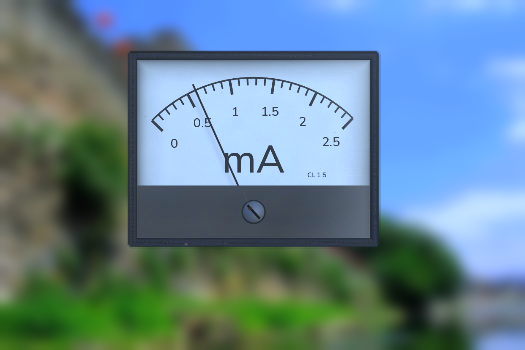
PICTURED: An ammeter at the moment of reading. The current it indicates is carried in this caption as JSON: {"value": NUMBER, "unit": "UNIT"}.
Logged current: {"value": 0.6, "unit": "mA"}
